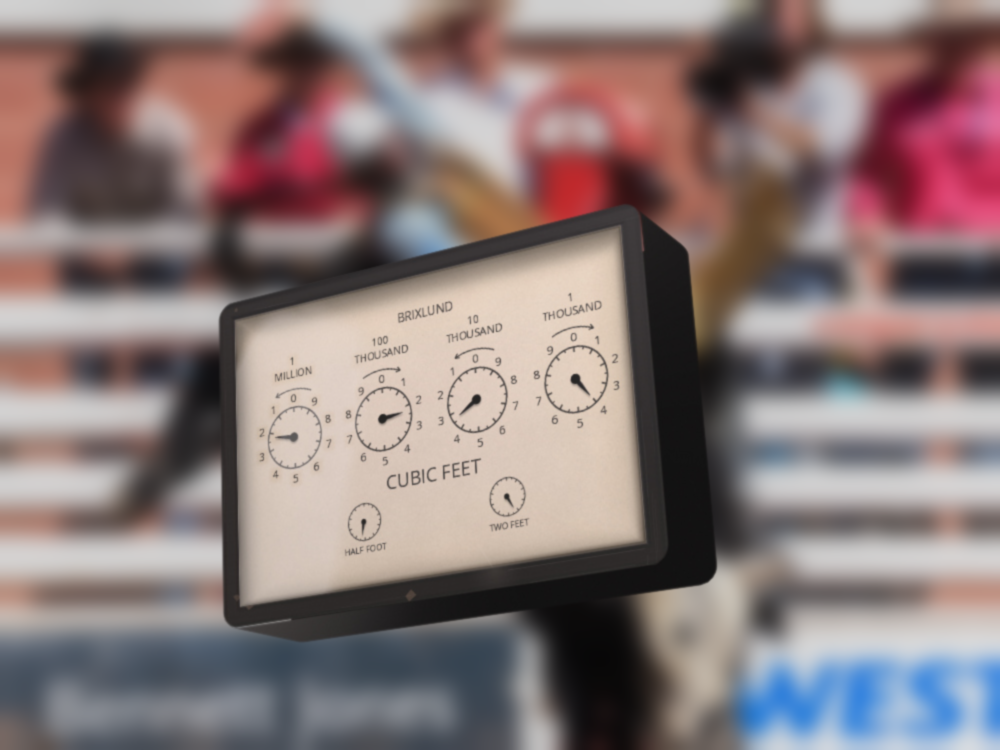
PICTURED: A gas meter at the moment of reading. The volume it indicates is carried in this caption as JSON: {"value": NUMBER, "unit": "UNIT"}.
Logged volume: {"value": 223400, "unit": "ft³"}
